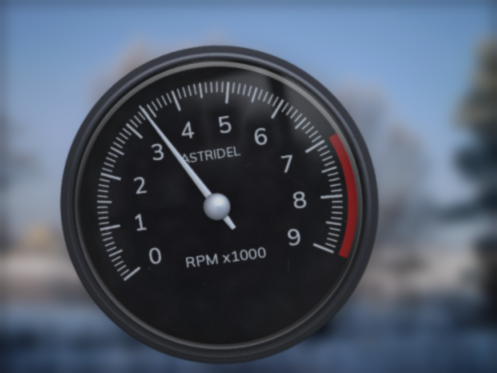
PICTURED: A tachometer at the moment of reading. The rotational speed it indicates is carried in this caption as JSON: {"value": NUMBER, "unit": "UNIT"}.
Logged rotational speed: {"value": 3400, "unit": "rpm"}
